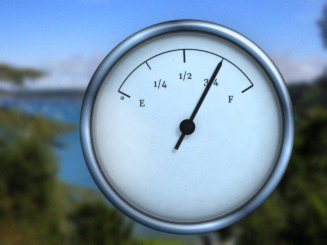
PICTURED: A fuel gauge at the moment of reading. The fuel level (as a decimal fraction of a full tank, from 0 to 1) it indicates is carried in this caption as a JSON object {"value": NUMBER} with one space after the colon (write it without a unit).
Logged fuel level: {"value": 0.75}
